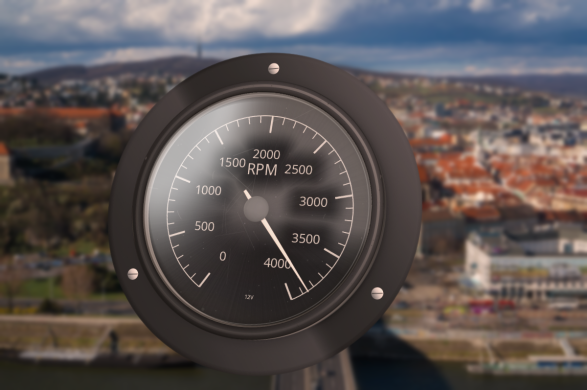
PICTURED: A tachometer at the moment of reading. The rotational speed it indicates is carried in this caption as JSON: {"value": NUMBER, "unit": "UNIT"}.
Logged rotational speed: {"value": 3850, "unit": "rpm"}
